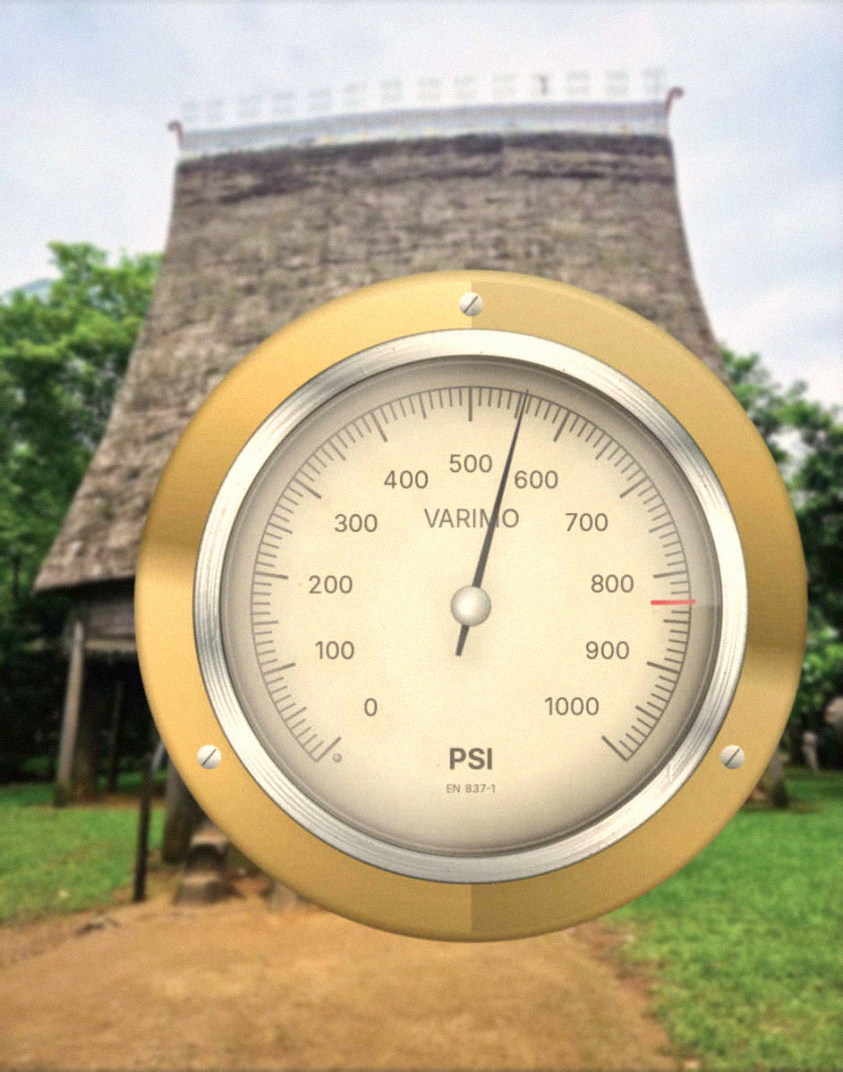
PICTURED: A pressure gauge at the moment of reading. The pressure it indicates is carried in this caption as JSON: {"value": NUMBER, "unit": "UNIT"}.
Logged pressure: {"value": 555, "unit": "psi"}
